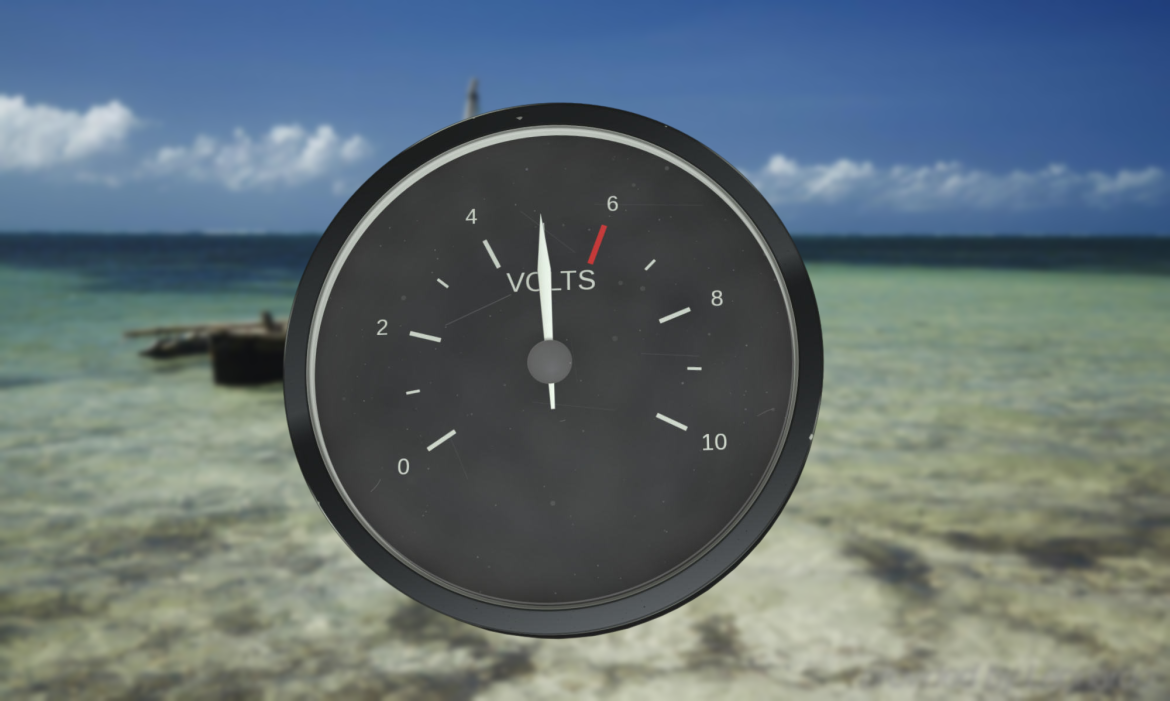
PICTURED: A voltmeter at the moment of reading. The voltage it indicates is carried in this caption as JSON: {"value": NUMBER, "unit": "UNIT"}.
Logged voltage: {"value": 5, "unit": "V"}
